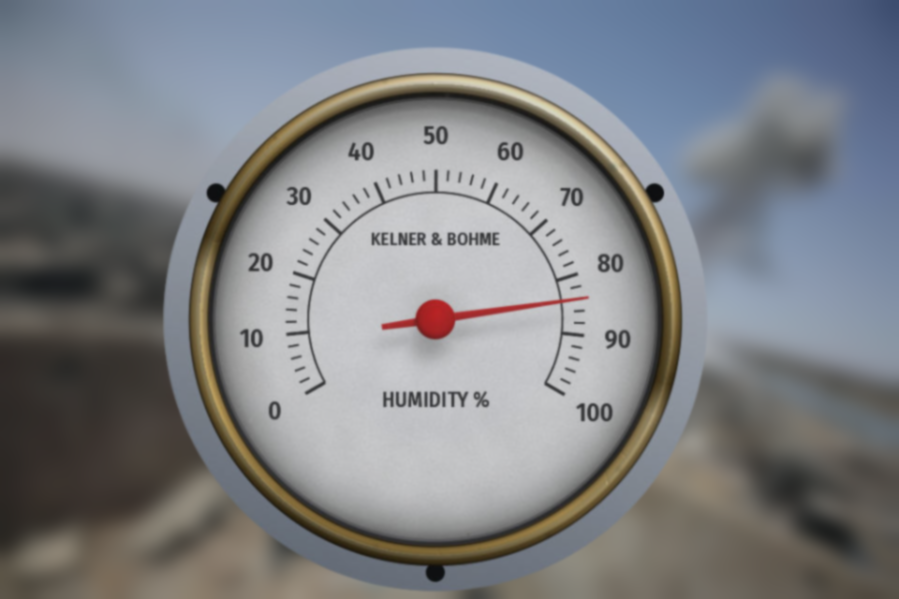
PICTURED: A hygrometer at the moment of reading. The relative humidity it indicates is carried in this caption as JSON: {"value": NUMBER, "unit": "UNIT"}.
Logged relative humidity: {"value": 84, "unit": "%"}
